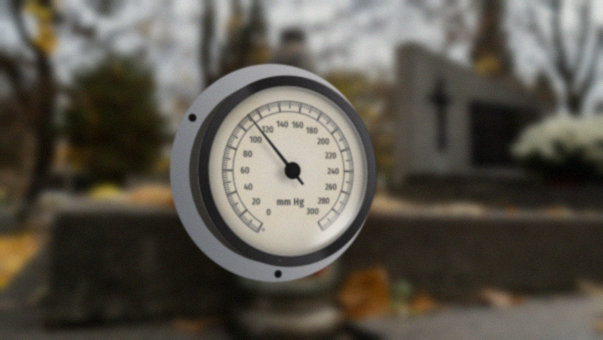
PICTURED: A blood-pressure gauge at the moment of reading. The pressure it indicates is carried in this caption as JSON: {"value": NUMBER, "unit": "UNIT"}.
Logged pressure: {"value": 110, "unit": "mmHg"}
